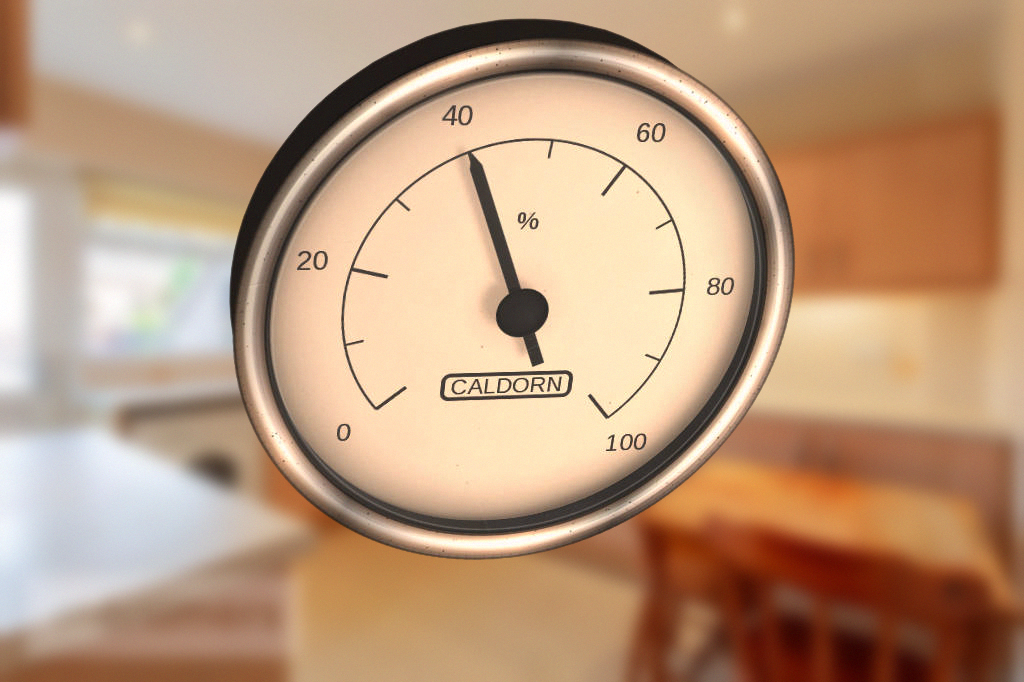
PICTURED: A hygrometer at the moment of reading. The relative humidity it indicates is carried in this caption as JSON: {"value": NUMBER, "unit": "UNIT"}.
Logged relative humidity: {"value": 40, "unit": "%"}
